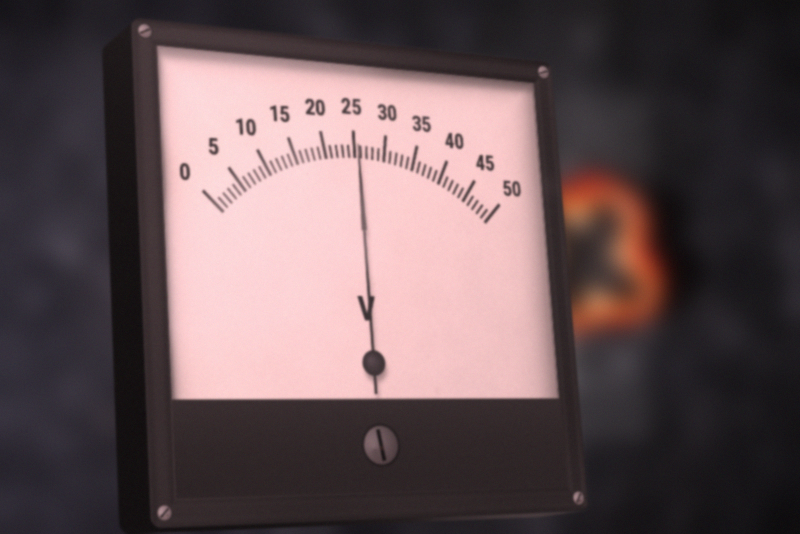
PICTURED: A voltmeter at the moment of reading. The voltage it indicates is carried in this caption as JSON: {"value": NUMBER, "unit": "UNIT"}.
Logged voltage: {"value": 25, "unit": "V"}
